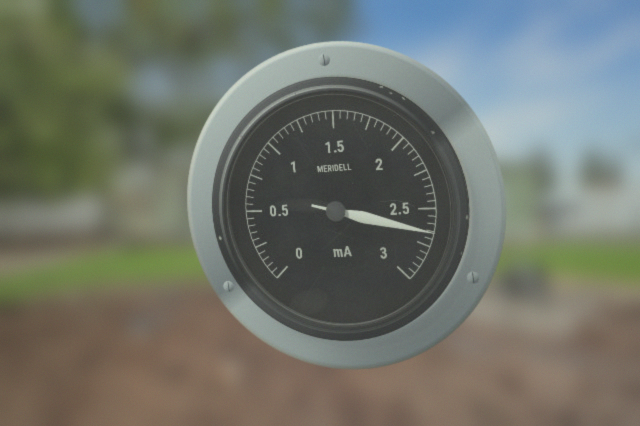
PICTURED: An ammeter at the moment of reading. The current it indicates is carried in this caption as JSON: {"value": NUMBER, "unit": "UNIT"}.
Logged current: {"value": 2.65, "unit": "mA"}
